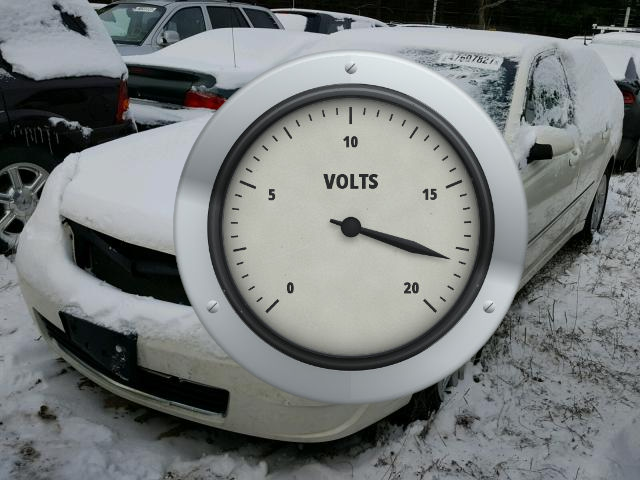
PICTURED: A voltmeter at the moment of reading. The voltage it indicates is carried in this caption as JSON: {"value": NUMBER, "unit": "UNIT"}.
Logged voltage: {"value": 18, "unit": "V"}
